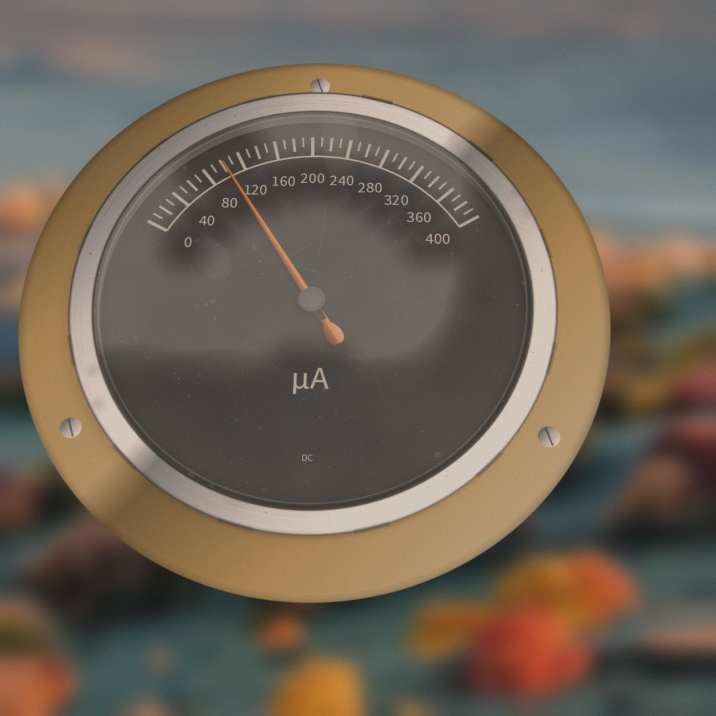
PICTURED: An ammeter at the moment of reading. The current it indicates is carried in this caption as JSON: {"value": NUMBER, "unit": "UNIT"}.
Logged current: {"value": 100, "unit": "µA"}
